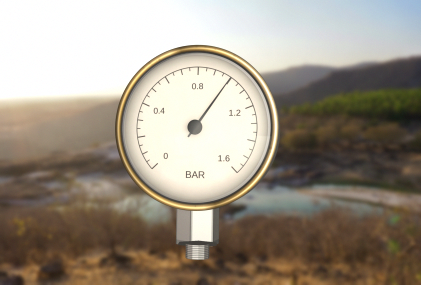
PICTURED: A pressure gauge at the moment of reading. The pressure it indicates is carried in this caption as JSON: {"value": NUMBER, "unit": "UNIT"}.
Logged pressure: {"value": 1, "unit": "bar"}
